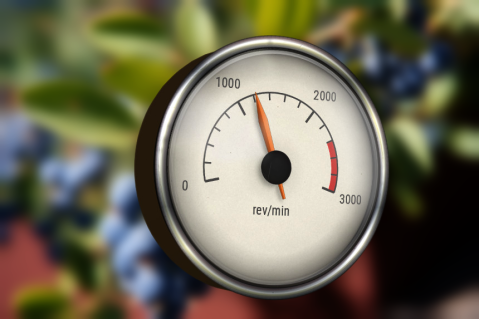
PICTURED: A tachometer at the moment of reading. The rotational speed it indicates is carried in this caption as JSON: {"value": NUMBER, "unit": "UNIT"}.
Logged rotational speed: {"value": 1200, "unit": "rpm"}
